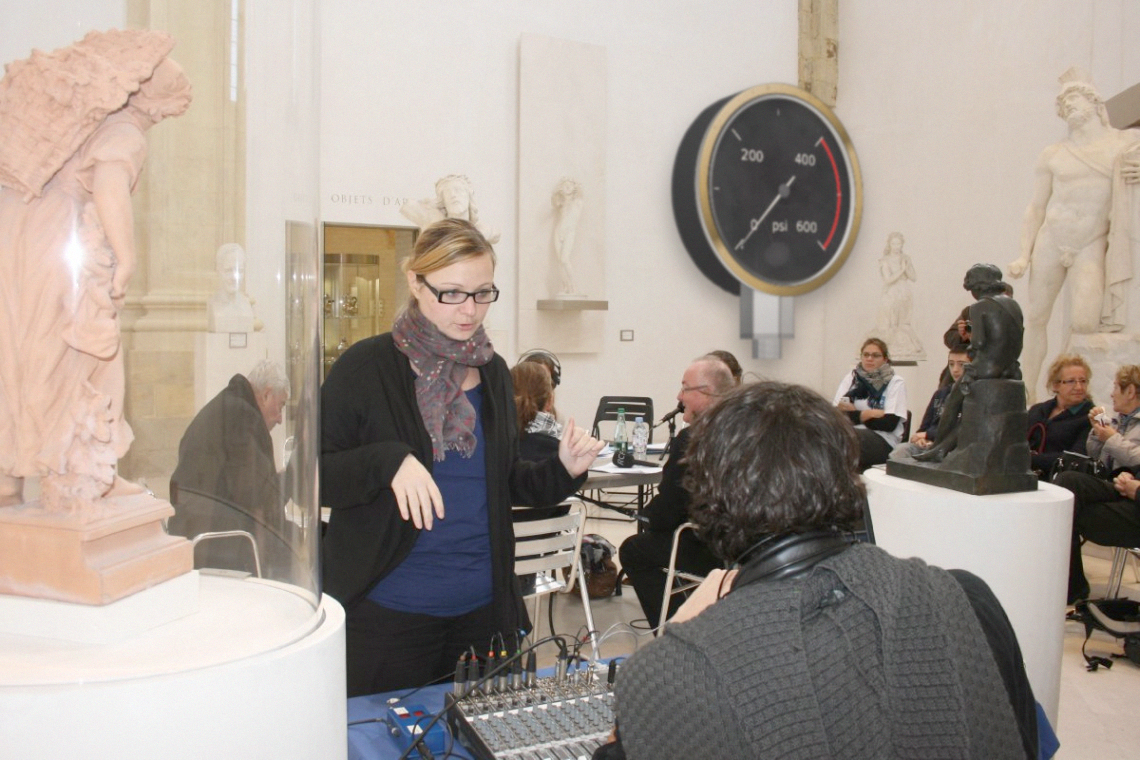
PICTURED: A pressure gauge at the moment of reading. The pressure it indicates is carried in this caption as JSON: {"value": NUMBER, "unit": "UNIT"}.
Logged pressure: {"value": 0, "unit": "psi"}
